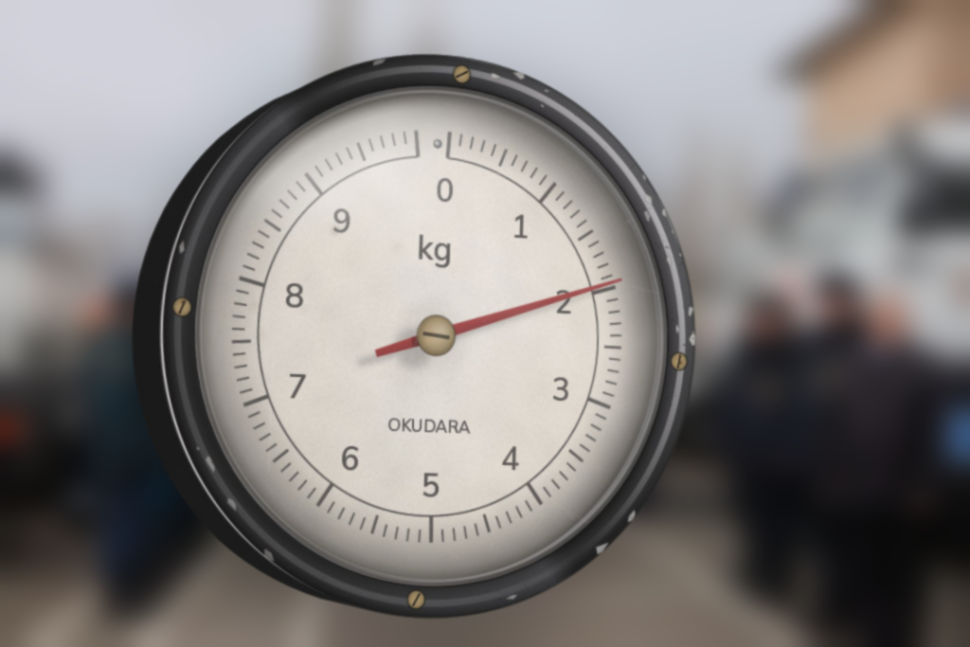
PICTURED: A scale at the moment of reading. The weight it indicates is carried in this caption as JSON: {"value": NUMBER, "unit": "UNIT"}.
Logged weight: {"value": 1.95, "unit": "kg"}
